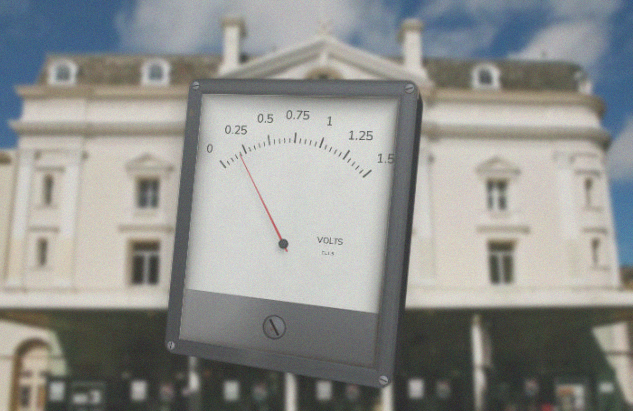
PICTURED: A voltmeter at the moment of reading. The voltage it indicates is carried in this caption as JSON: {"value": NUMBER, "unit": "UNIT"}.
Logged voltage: {"value": 0.2, "unit": "V"}
